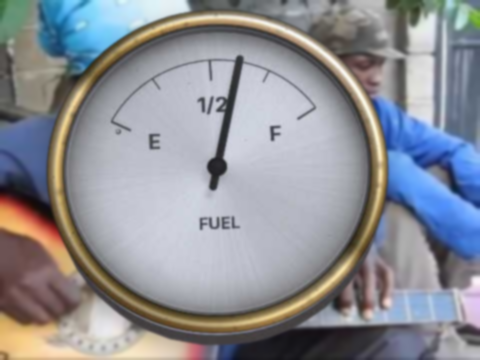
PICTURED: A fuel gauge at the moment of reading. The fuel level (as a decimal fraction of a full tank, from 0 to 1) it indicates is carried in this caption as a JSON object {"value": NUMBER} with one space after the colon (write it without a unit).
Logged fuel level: {"value": 0.625}
